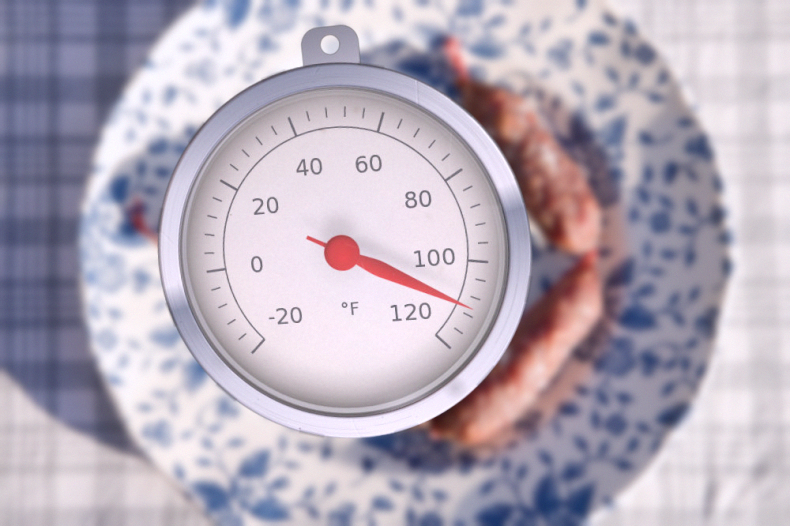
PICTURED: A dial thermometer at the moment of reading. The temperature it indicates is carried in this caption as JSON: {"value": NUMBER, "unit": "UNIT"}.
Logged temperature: {"value": 110, "unit": "°F"}
